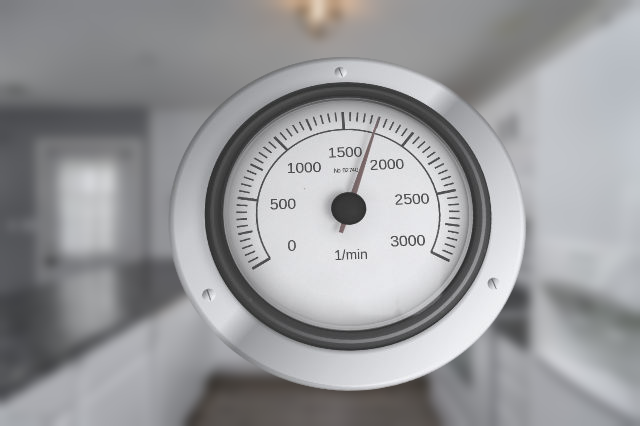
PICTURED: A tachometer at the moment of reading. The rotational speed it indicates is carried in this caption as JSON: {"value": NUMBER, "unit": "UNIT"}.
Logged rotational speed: {"value": 1750, "unit": "rpm"}
